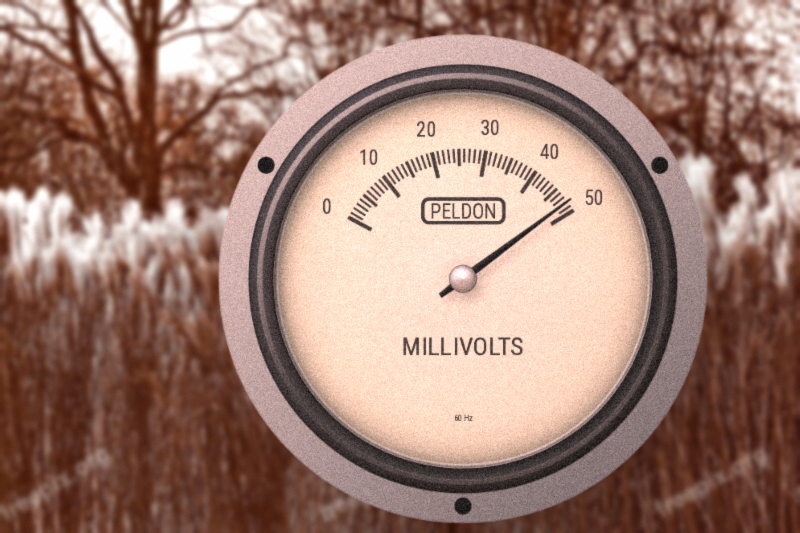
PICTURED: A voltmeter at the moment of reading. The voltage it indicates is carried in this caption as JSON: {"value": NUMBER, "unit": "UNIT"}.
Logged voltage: {"value": 48, "unit": "mV"}
